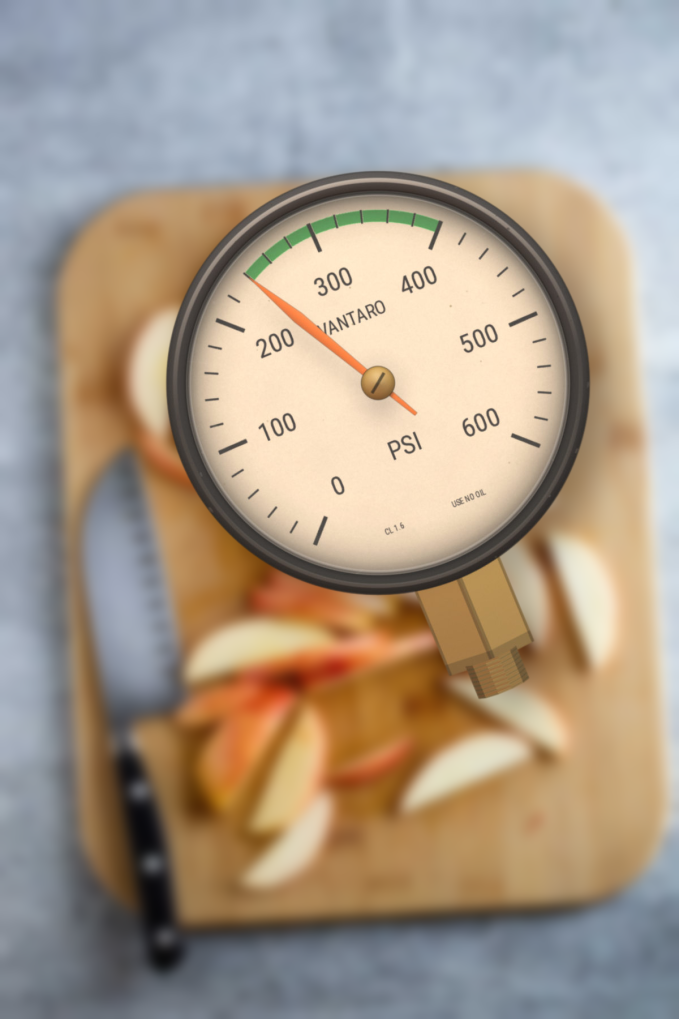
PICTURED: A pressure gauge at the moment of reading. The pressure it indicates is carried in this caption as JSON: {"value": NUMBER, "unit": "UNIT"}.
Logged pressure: {"value": 240, "unit": "psi"}
